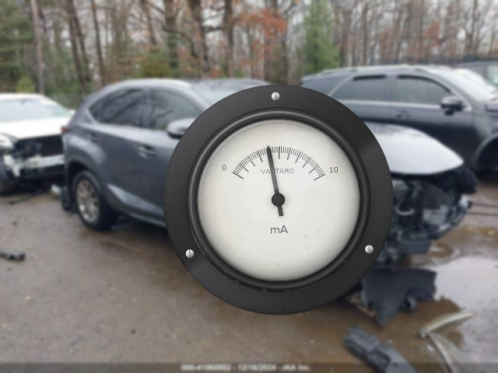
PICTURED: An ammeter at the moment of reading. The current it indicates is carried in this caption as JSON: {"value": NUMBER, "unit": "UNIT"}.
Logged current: {"value": 4, "unit": "mA"}
